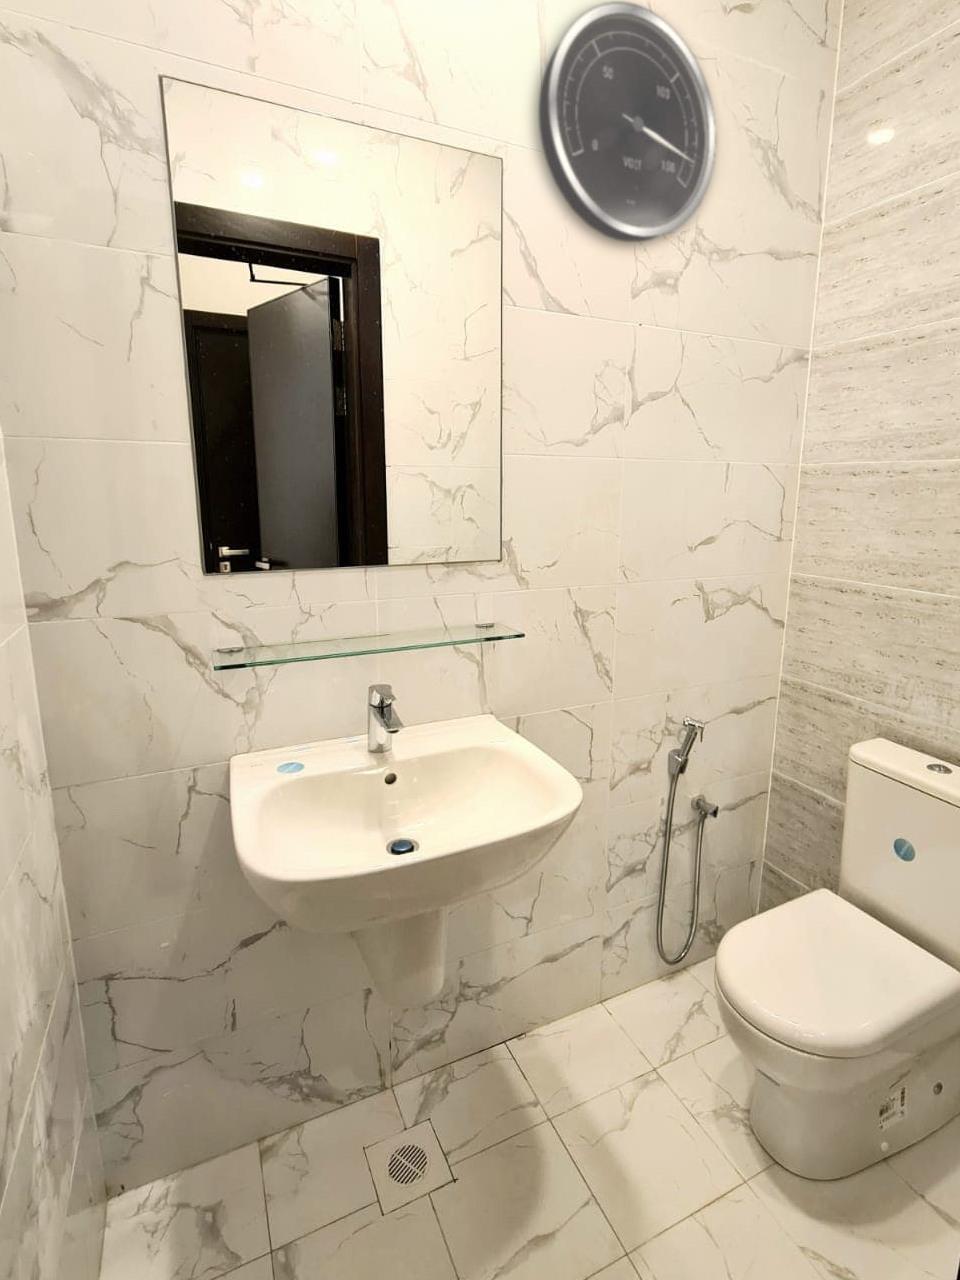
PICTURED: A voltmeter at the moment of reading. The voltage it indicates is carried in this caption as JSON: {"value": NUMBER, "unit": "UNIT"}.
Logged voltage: {"value": 140, "unit": "V"}
